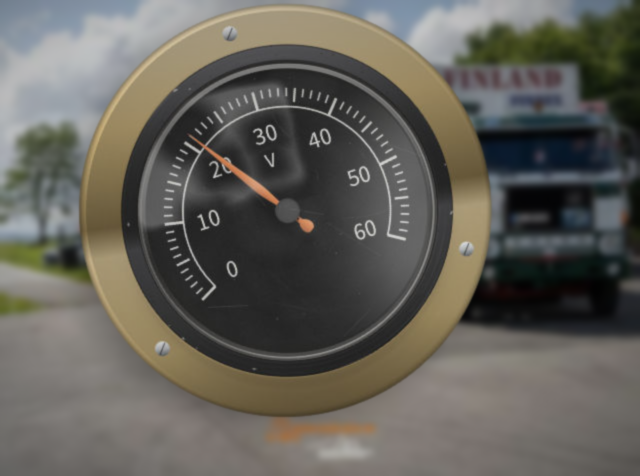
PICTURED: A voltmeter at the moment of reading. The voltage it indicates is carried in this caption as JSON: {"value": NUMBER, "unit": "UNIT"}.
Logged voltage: {"value": 21, "unit": "V"}
